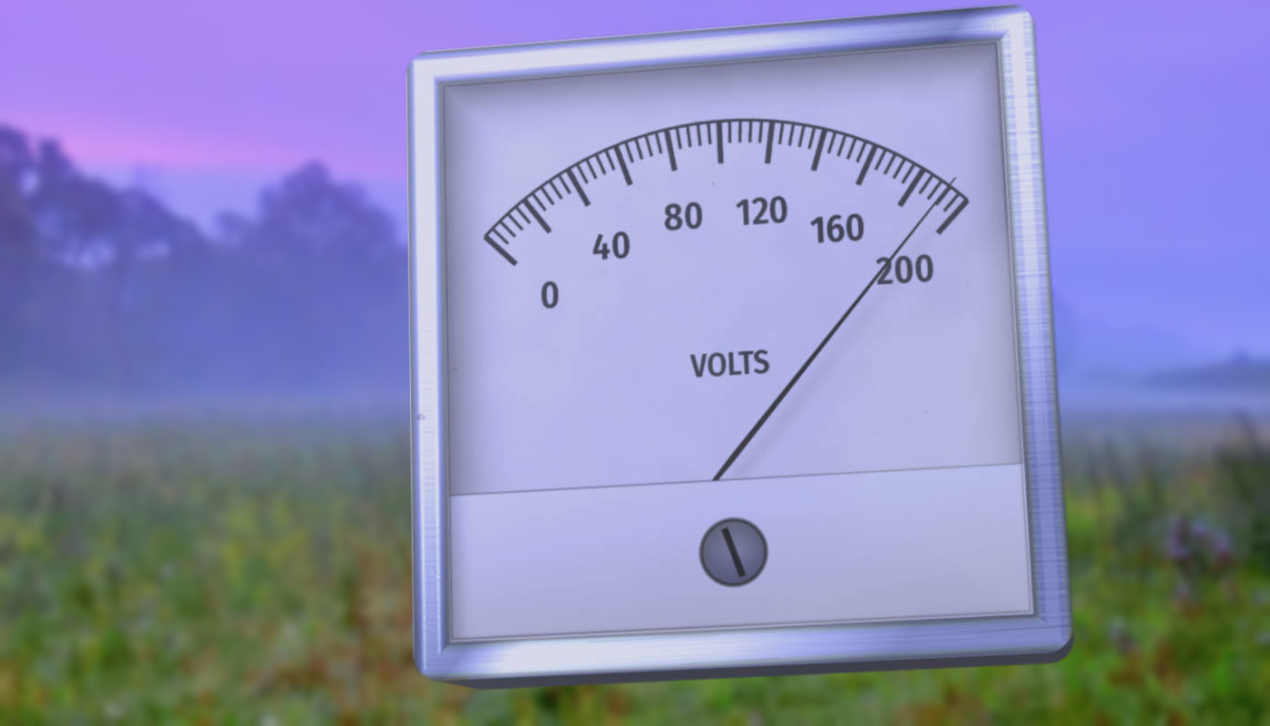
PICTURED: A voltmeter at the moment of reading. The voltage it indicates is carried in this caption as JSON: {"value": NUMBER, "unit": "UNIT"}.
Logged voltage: {"value": 192, "unit": "V"}
